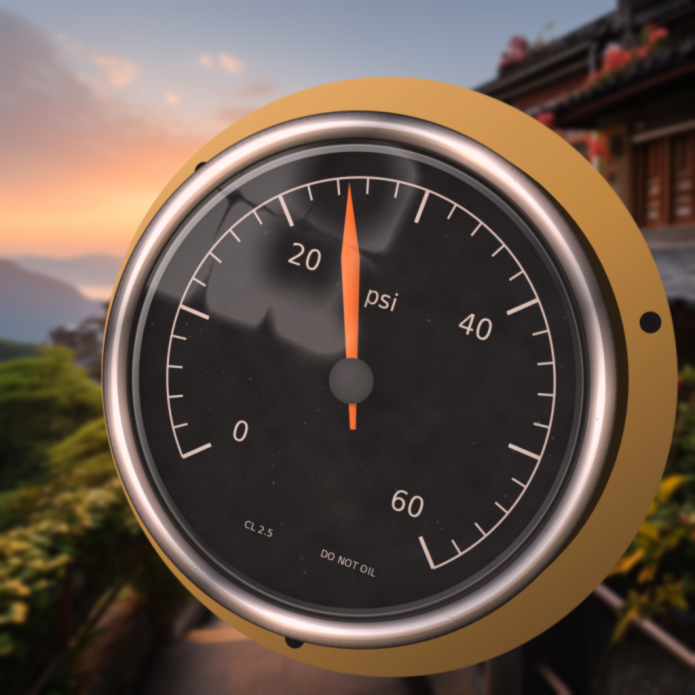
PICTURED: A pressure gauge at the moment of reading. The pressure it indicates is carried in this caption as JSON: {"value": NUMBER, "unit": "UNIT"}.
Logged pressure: {"value": 25, "unit": "psi"}
